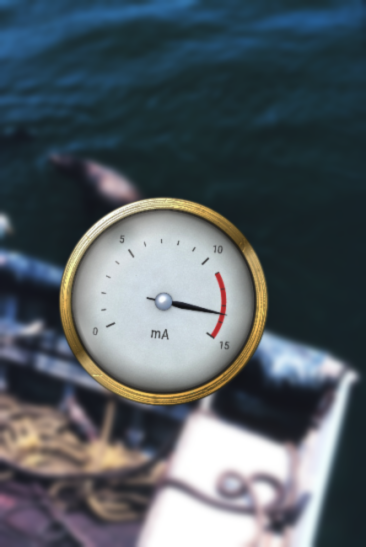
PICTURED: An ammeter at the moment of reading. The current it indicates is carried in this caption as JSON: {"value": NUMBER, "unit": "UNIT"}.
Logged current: {"value": 13.5, "unit": "mA"}
